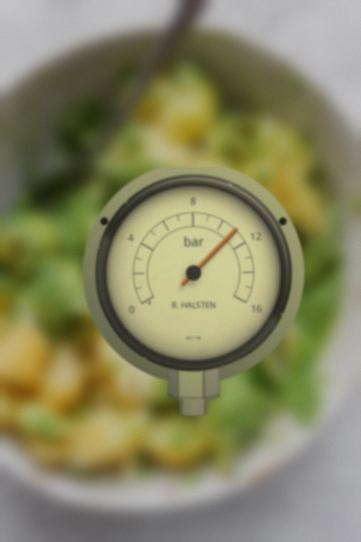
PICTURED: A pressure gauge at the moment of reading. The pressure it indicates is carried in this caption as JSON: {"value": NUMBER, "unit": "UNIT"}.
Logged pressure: {"value": 11, "unit": "bar"}
